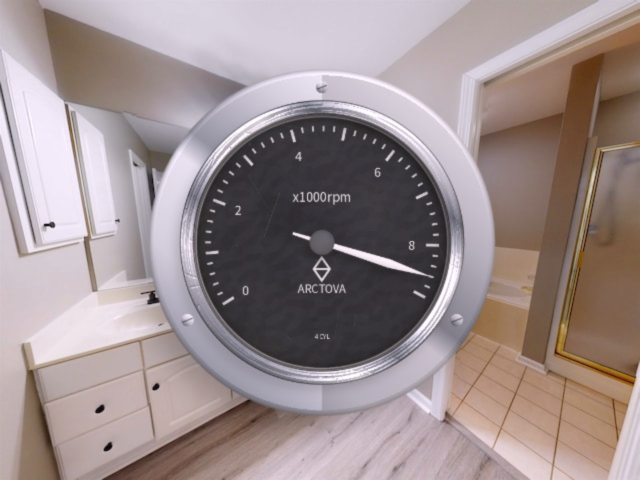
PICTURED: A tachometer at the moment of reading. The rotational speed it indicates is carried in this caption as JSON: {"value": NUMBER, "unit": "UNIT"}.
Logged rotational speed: {"value": 8600, "unit": "rpm"}
